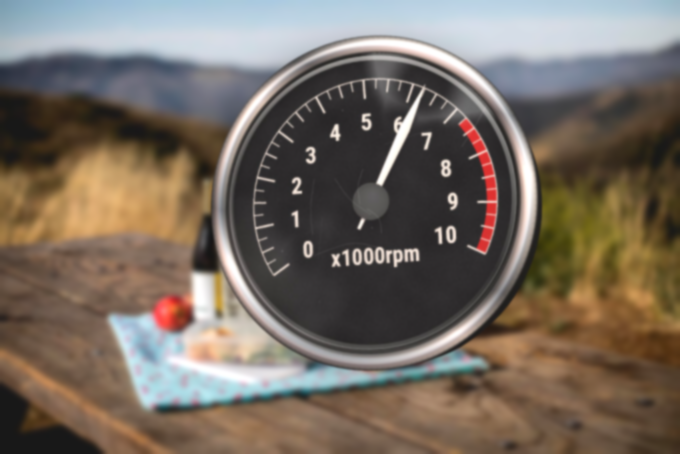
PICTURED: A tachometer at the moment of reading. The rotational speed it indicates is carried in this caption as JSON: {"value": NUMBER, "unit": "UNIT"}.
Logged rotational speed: {"value": 6250, "unit": "rpm"}
